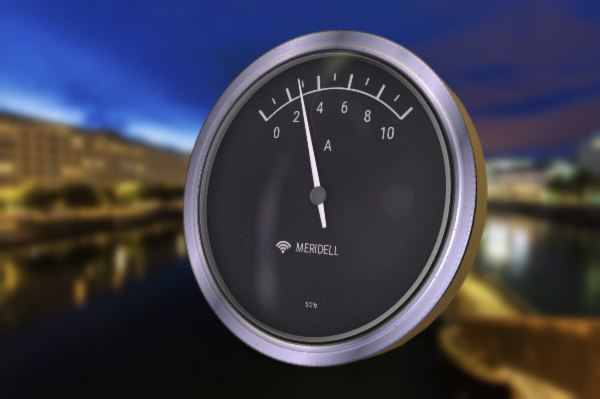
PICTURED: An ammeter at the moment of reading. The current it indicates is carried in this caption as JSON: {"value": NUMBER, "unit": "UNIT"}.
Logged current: {"value": 3, "unit": "A"}
